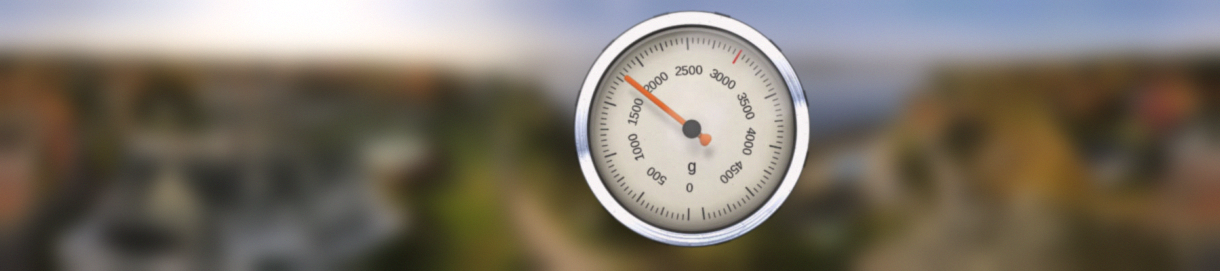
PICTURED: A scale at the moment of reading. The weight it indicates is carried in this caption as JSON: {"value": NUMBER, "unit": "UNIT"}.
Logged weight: {"value": 1800, "unit": "g"}
